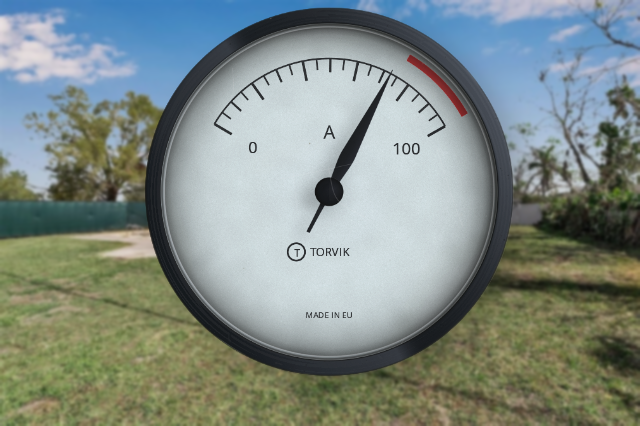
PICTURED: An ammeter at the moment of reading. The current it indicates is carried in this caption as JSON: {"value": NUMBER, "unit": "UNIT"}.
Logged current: {"value": 72.5, "unit": "A"}
